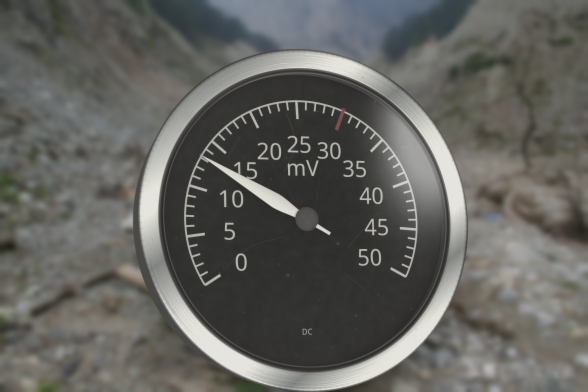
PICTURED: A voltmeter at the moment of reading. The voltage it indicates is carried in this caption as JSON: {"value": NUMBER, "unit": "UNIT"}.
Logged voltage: {"value": 13, "unit": "mV"}
